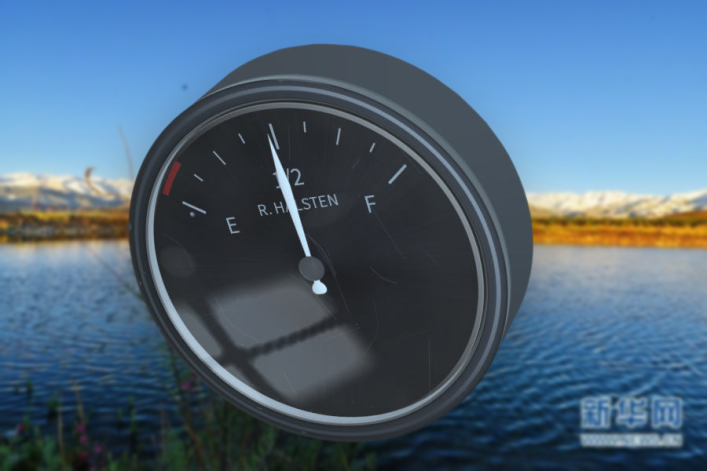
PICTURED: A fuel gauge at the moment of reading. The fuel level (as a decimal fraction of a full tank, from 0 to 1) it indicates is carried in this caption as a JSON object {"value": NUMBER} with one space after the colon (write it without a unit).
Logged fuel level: {"value": 0.5}
